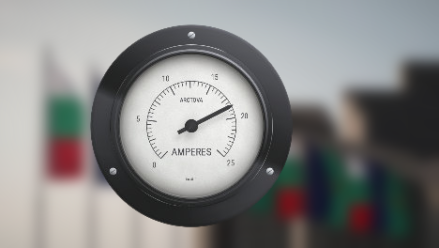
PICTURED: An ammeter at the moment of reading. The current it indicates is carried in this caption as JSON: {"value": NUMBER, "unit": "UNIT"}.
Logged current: {"value": 18.5, "unit": "A"}
